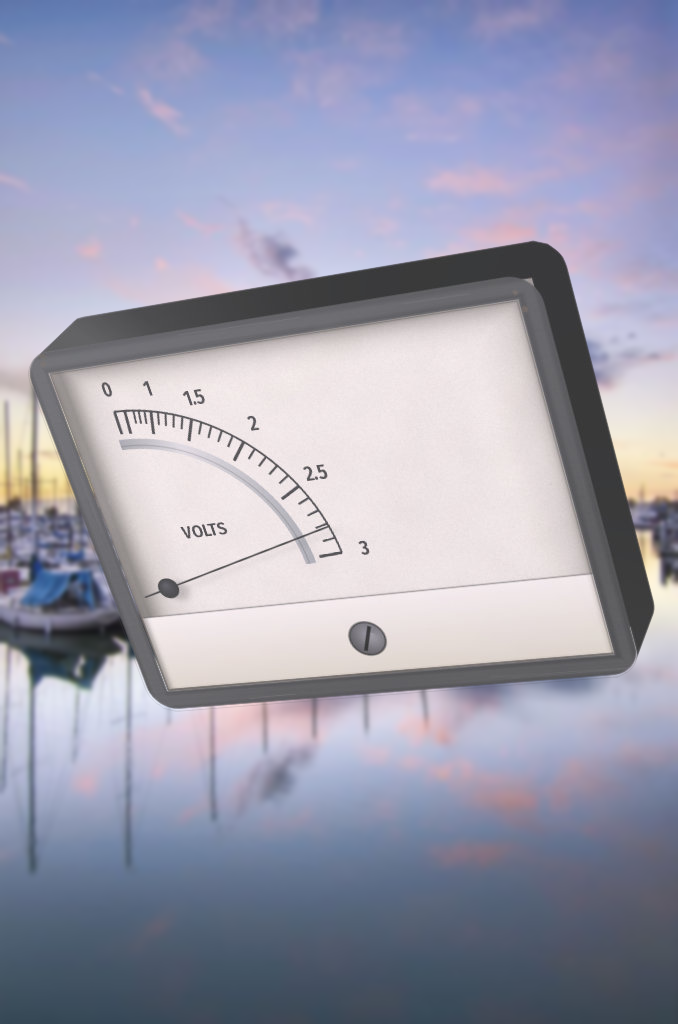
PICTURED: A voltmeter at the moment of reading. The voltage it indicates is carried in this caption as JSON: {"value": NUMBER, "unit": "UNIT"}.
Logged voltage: {"value": 2.8, "unit": "V"}
